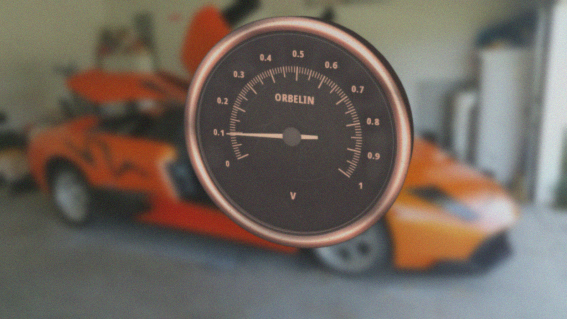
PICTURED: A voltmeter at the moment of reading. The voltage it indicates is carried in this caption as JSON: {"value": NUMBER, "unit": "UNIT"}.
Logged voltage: {"value": 0.1, "unit": "V"}
